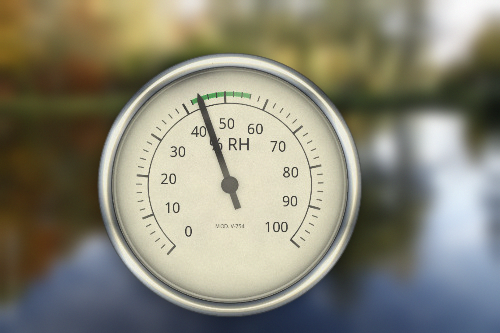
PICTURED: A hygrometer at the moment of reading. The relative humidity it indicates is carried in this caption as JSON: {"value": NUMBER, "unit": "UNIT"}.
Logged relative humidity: {"value": 44, "unit": "%"}
